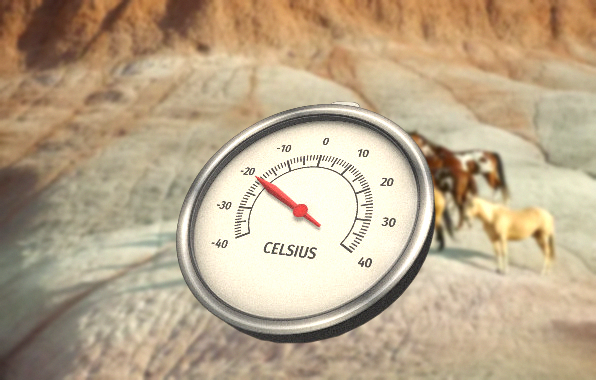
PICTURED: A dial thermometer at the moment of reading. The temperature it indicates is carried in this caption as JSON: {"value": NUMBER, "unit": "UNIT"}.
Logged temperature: {"value": -20, "unit": "°C"}
